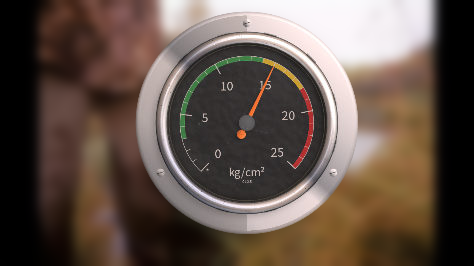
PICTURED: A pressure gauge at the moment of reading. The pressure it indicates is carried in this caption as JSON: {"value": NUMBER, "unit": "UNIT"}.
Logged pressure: {"value": 15, "unit": "kg/cm²"}
